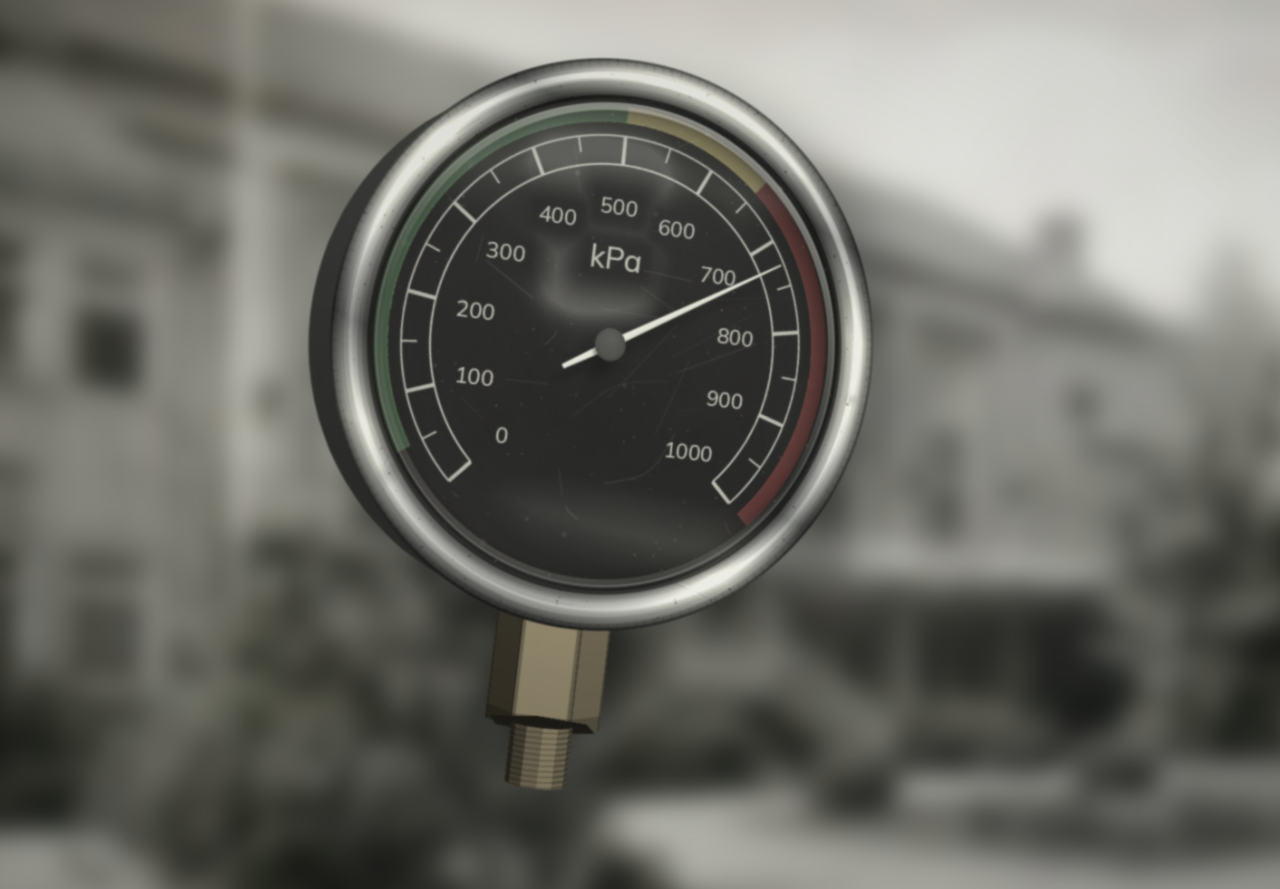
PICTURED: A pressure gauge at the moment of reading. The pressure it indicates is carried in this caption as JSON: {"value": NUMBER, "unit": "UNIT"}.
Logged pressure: {"value": 725, "unit": "kPa"}
